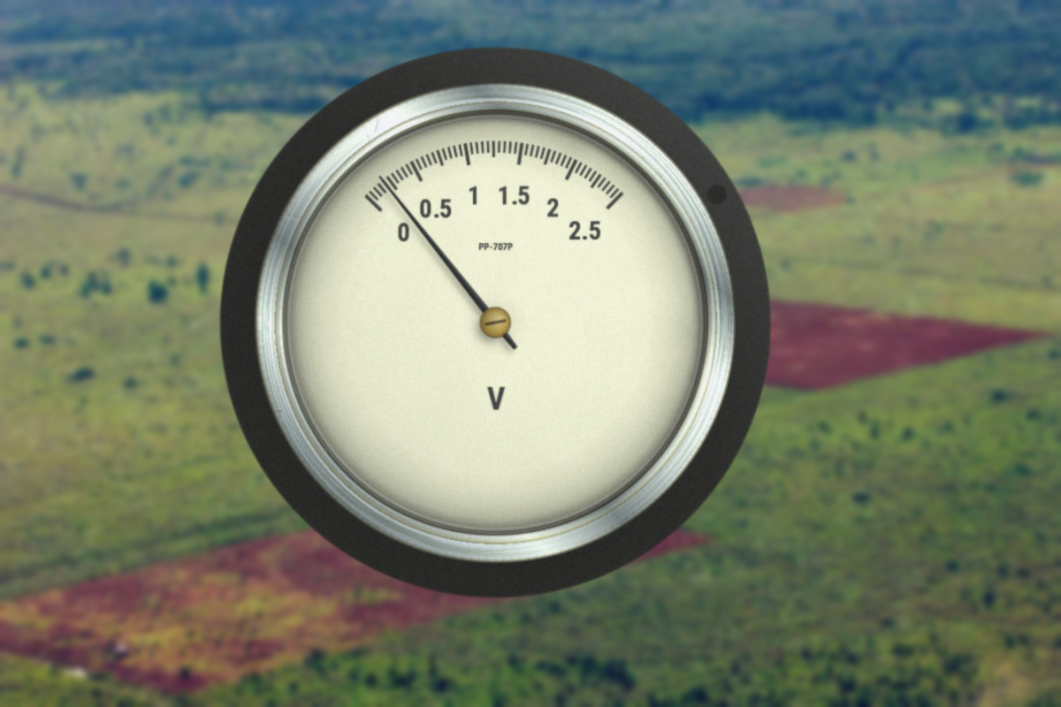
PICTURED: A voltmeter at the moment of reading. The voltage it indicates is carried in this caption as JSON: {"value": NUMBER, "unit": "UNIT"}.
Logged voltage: {"value": 0.2, "unit": "V"}
